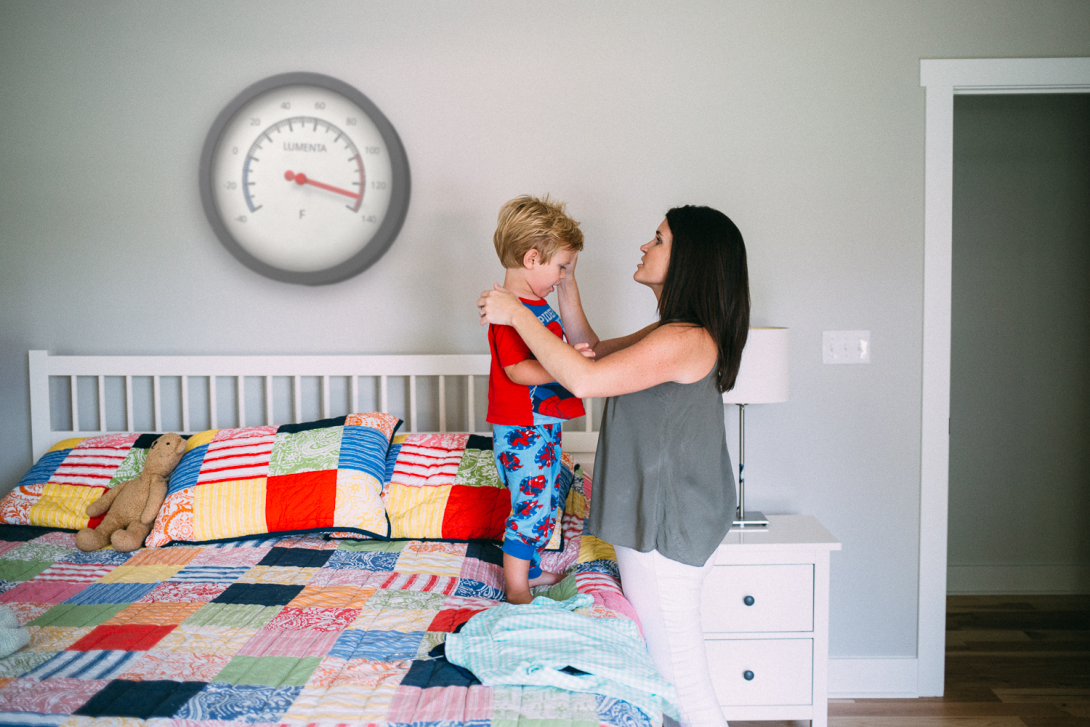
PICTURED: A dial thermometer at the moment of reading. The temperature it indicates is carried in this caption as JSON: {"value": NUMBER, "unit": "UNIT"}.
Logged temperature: {"value": 130, "unit": "°F"}
